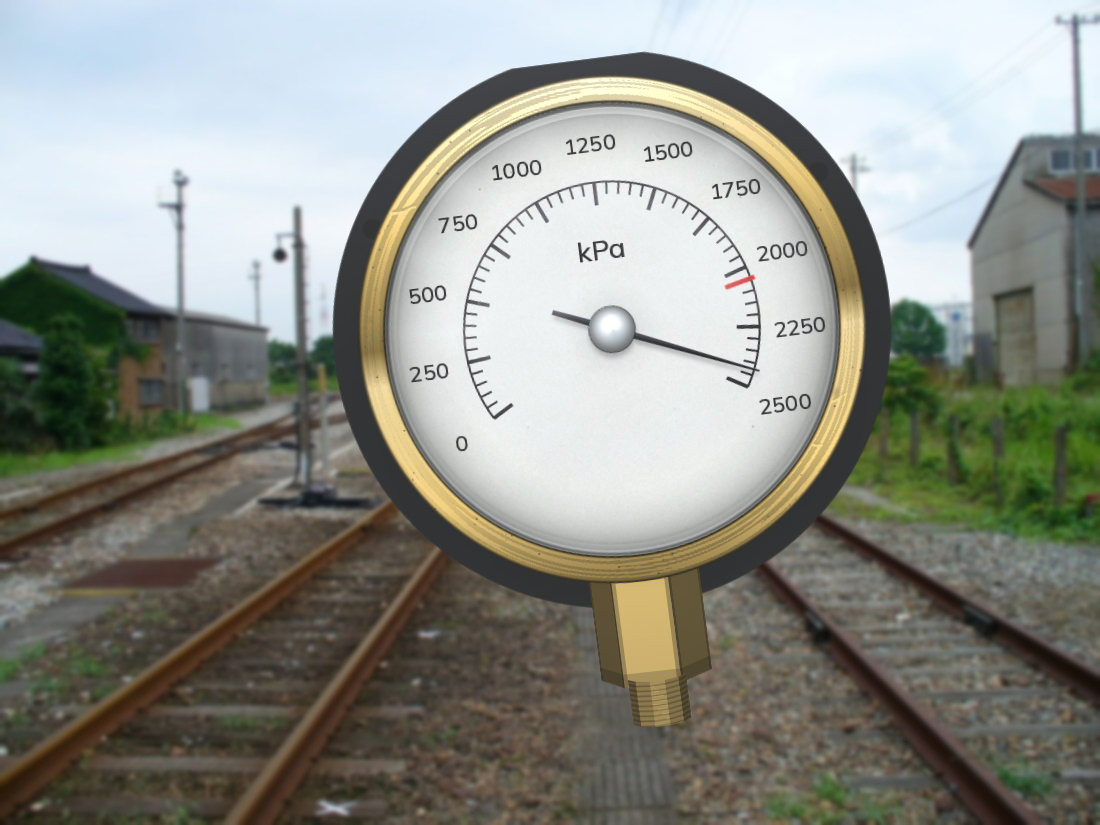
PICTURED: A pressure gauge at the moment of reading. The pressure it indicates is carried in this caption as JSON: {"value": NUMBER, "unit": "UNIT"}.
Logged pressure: {"value": 2425, "unit": "kPa"}
